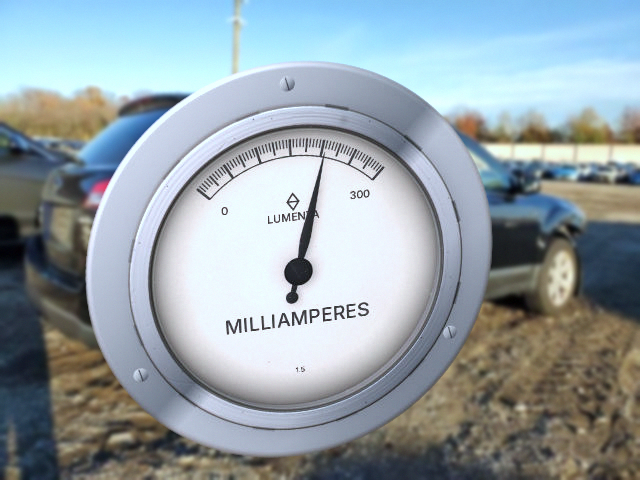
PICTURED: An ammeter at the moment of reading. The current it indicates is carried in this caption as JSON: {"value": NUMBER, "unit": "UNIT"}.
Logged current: {"value": 200, "unit": "mA"}
